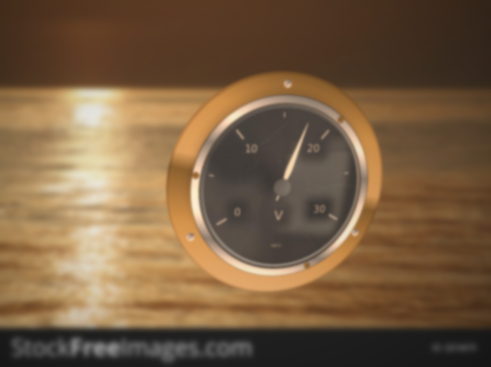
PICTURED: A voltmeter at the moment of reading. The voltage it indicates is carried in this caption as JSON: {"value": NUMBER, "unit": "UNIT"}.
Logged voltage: {"value": 17.5, "unit": "V"}
